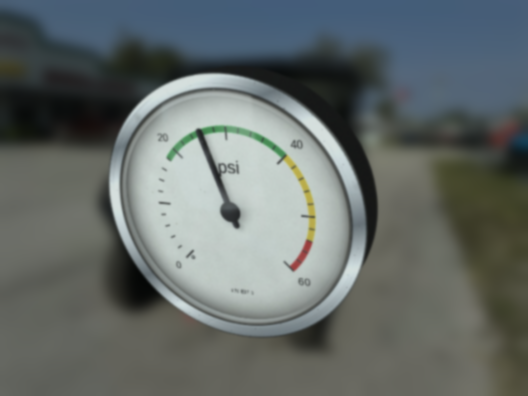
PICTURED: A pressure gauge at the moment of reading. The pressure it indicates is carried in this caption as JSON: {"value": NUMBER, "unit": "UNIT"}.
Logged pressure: {"value": 26, "unit": "psi"}
